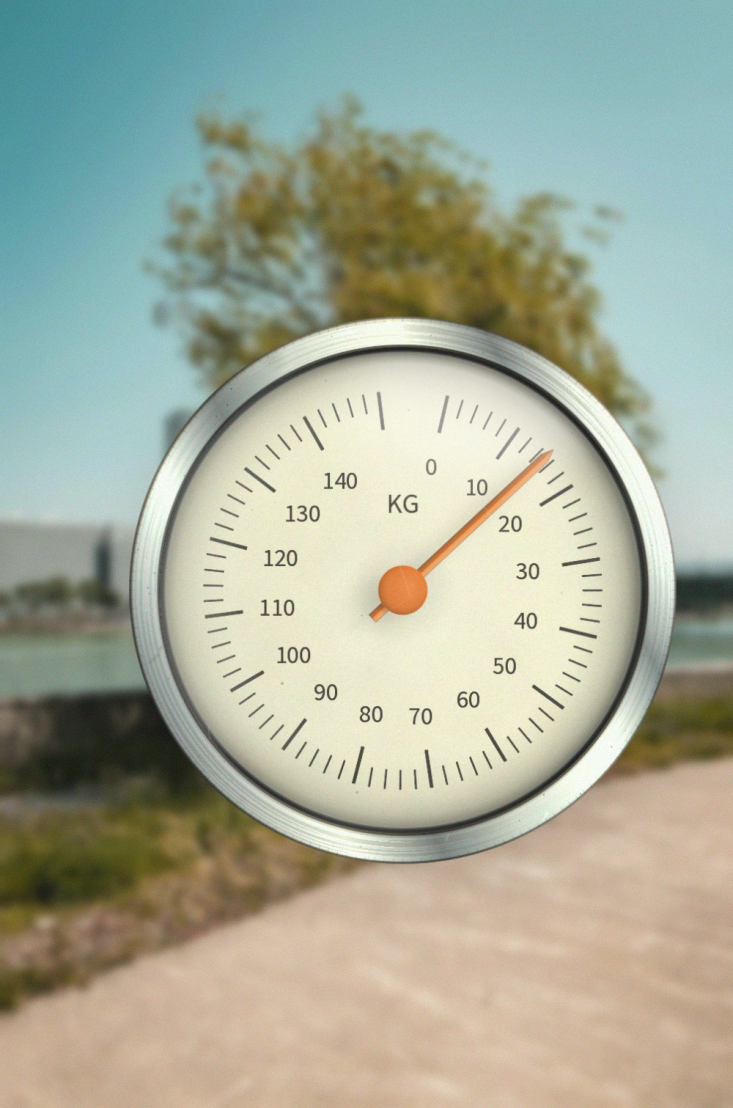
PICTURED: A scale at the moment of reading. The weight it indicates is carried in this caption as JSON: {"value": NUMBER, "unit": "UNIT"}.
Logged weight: {"value": 15, "unit": "kg"}
